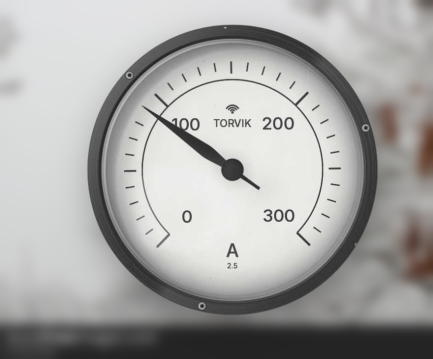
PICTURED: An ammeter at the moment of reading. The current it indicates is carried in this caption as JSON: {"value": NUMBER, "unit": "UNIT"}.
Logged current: {"value": 90, "unit": "A"}
